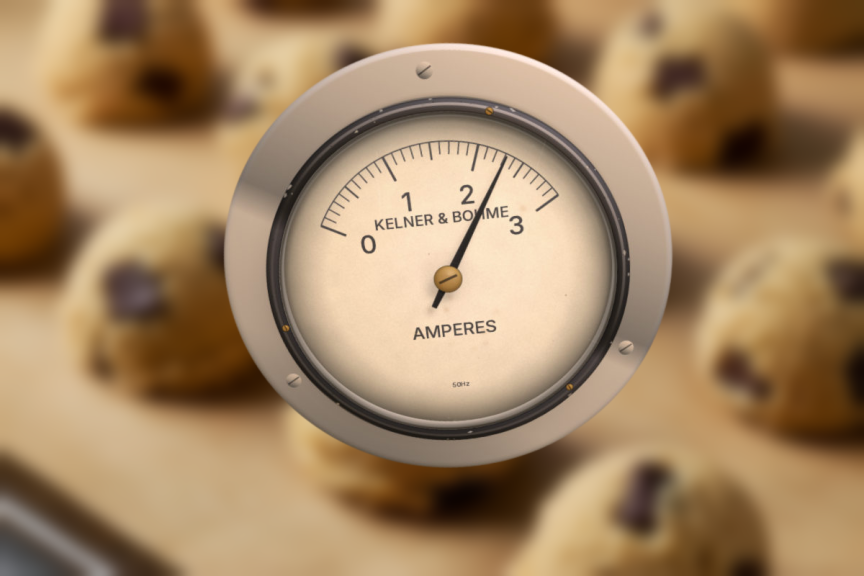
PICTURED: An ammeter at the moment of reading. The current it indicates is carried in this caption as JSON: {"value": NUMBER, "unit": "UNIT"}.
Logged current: {"value": 2.3, "unit": "A"}
